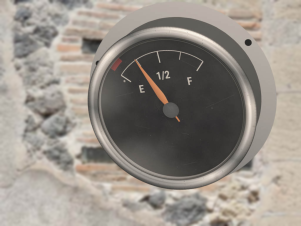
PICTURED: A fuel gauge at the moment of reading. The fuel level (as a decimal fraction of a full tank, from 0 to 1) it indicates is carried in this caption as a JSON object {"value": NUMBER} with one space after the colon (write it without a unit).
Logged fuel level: {"value": 0.25}
